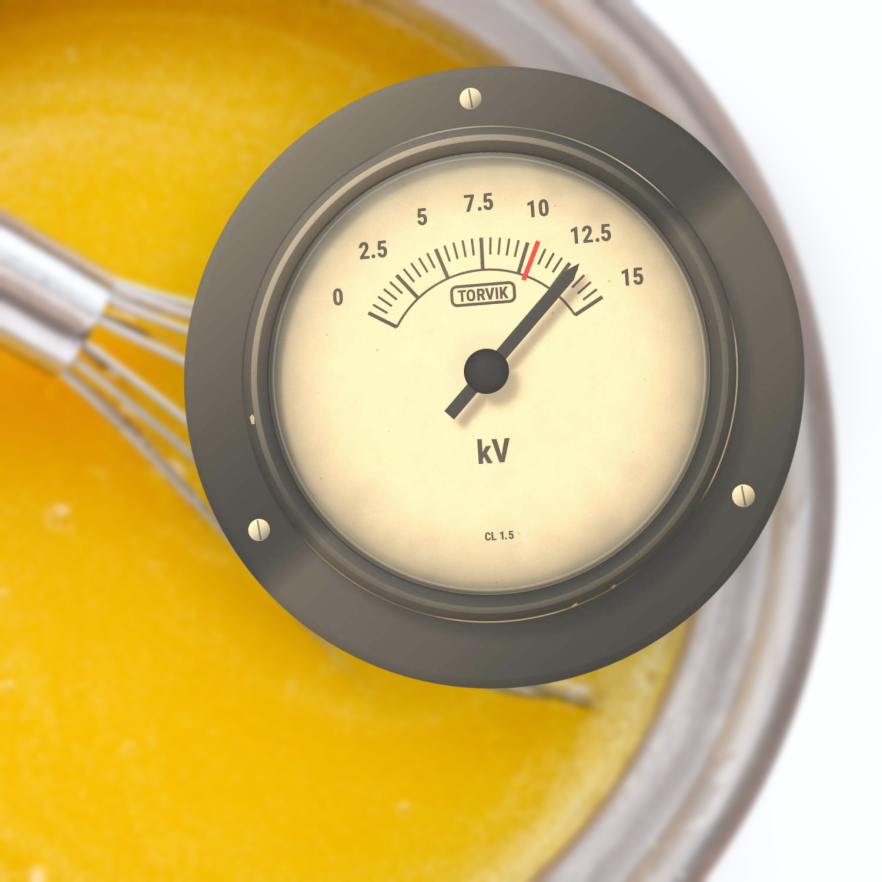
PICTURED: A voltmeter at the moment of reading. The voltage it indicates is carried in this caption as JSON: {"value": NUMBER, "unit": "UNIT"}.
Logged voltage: {"value": 13, "unit": "kV"}
